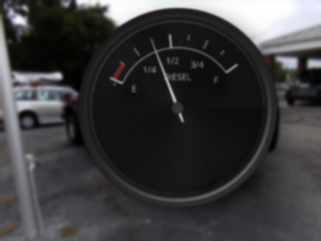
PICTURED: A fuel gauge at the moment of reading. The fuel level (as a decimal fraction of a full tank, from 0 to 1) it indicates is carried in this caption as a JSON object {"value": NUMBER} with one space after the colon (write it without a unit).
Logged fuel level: {"value": 0.375}
